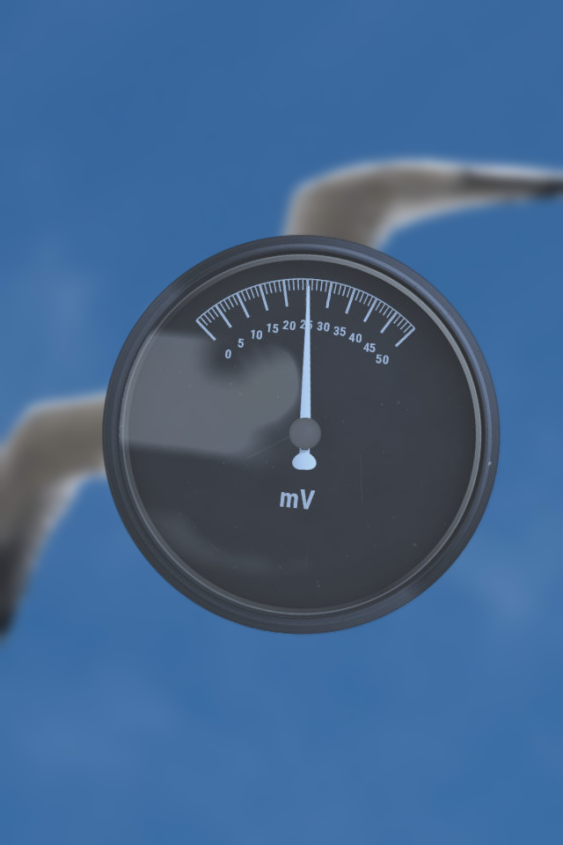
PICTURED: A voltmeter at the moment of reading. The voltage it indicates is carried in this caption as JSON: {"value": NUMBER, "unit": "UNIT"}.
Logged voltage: {"value": 25, "unit": "mV"}
